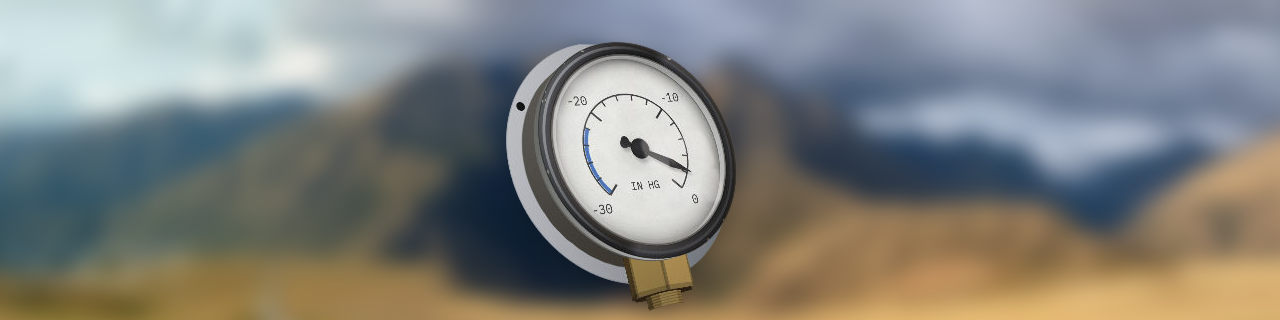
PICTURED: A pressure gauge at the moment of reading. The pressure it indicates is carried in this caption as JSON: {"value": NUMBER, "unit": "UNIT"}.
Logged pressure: {"value": -2, "unit": "inHg"}
